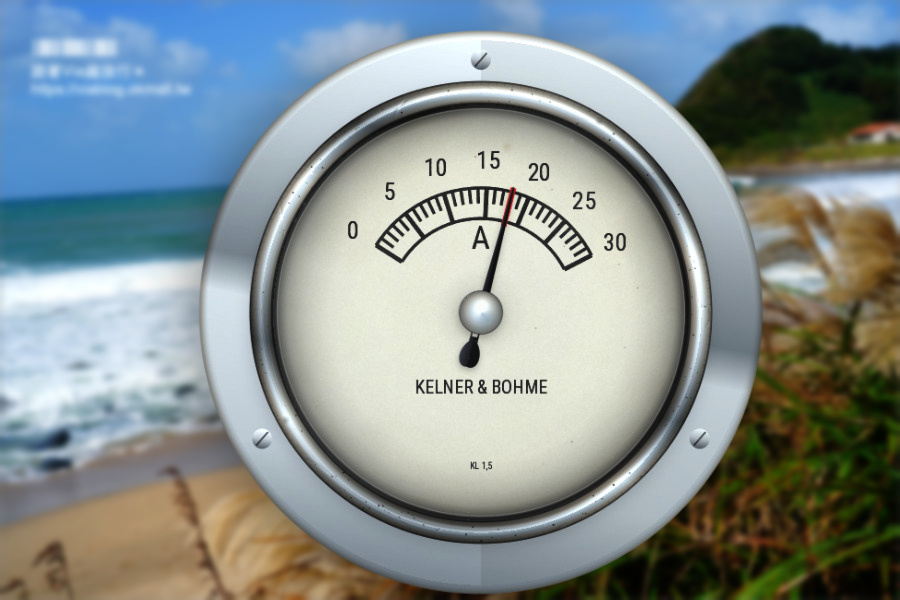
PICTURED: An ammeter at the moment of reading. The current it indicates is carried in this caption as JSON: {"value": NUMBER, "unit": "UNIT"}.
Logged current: {"value": 18, "unit": "A"}
